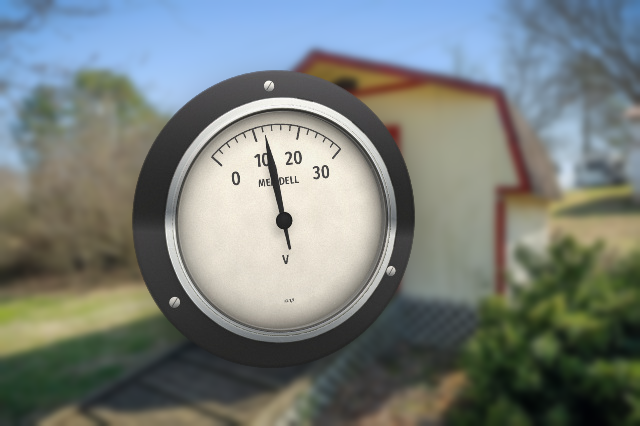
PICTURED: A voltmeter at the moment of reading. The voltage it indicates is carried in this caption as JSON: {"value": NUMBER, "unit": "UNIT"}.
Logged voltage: {"value": 12, "unit": "V"}
